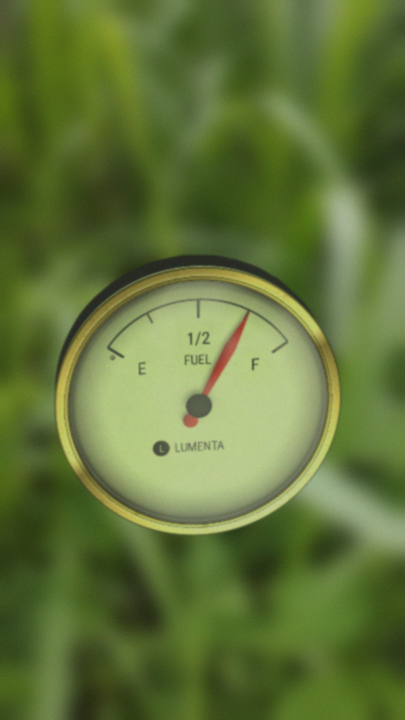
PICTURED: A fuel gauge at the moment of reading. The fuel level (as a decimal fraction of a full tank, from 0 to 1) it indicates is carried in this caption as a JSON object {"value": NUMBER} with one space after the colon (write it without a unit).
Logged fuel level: {"value": 0.75}
